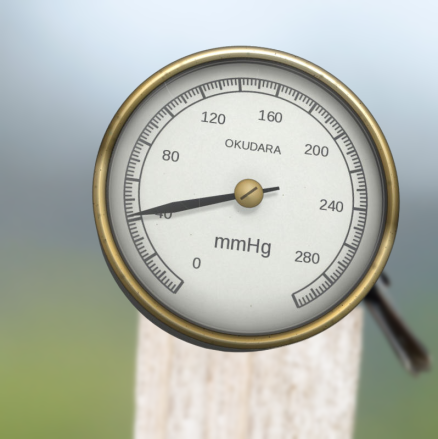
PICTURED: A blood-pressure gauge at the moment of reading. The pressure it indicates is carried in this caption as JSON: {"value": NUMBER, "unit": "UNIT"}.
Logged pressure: {"value": 42, "unit": "mmHg"}
